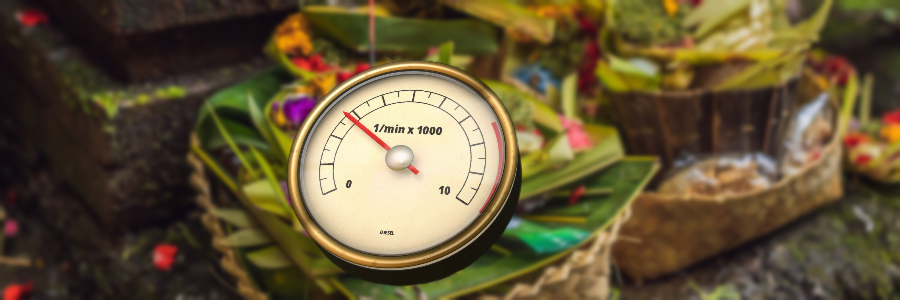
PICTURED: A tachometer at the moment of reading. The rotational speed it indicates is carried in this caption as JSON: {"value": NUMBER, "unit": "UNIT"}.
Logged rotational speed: {"value": 2750, "unit": "rpm"}
